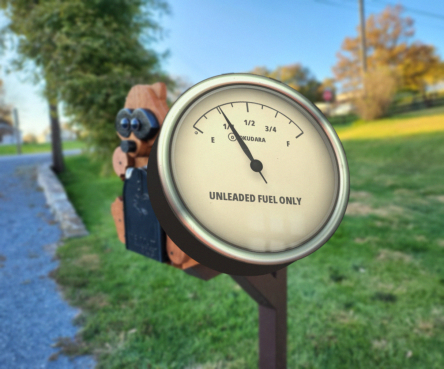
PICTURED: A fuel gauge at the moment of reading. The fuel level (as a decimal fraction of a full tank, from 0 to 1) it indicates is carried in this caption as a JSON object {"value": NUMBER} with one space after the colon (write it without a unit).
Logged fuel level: {"value": 0.25}
